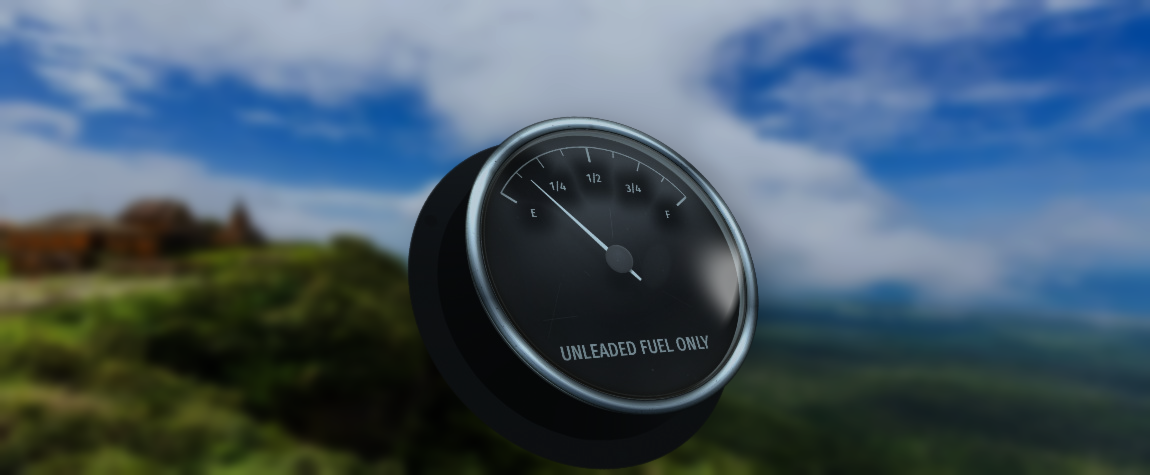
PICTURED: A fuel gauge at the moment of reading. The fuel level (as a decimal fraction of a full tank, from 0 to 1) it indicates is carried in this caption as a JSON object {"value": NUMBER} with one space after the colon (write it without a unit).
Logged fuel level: {"value": 0.125}
